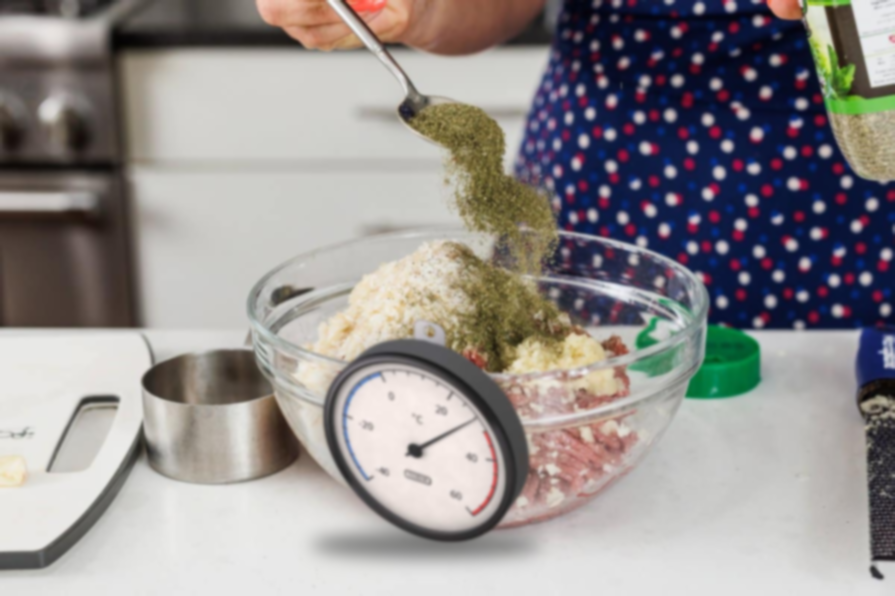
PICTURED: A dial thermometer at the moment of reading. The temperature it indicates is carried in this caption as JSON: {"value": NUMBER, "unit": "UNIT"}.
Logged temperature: {"value": 28, "unit": "°C"}
